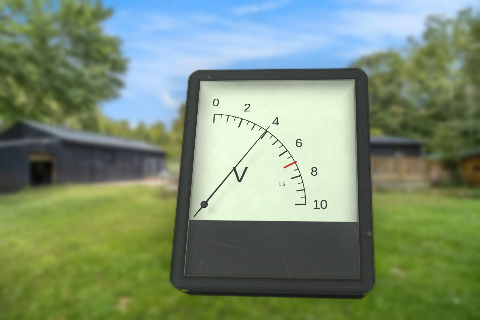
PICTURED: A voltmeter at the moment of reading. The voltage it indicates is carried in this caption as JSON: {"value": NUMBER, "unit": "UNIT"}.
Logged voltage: {"value": 4, "unit": "V"}
